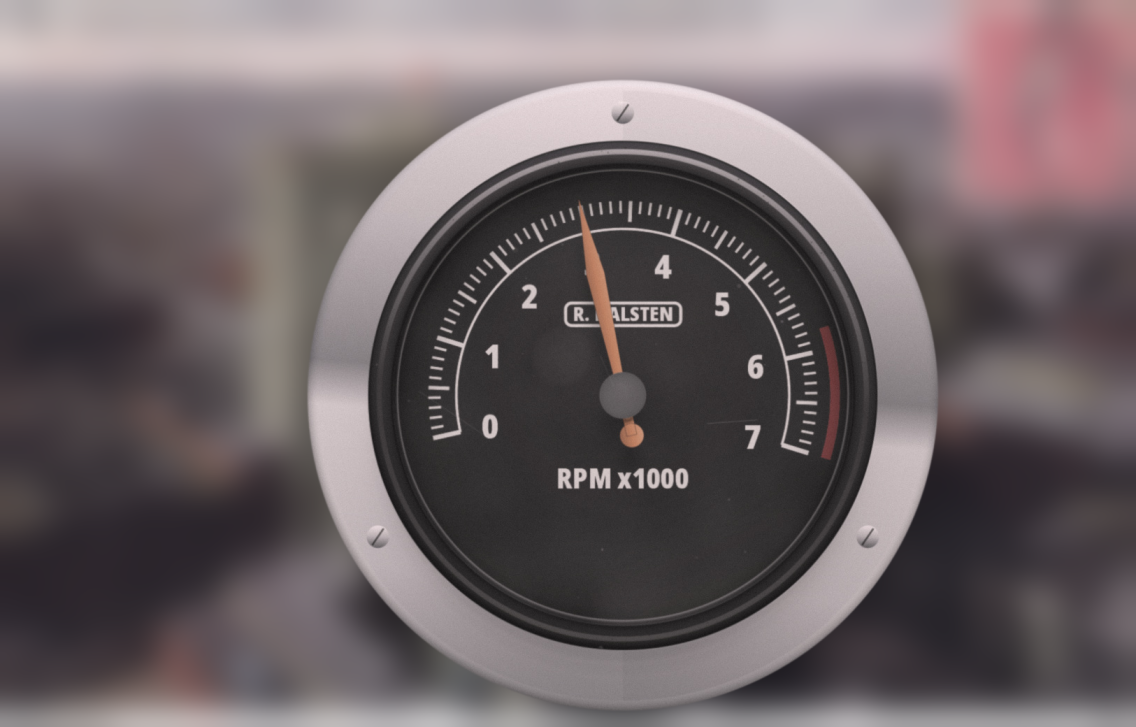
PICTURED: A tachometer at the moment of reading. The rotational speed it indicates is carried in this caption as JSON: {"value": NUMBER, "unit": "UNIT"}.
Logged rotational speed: {"value": 3000, "unit": "rpm"}
